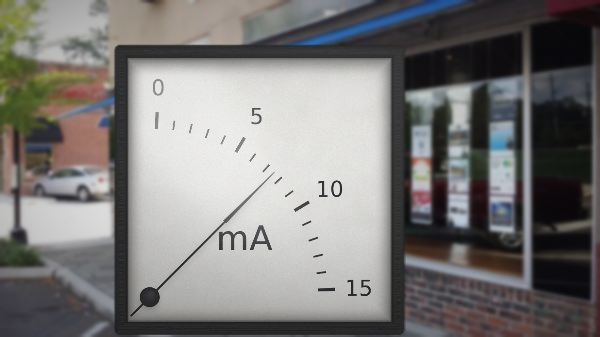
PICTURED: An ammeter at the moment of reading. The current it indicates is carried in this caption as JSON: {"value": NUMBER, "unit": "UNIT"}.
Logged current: {"value": 7.5, "unit": "mA"}
